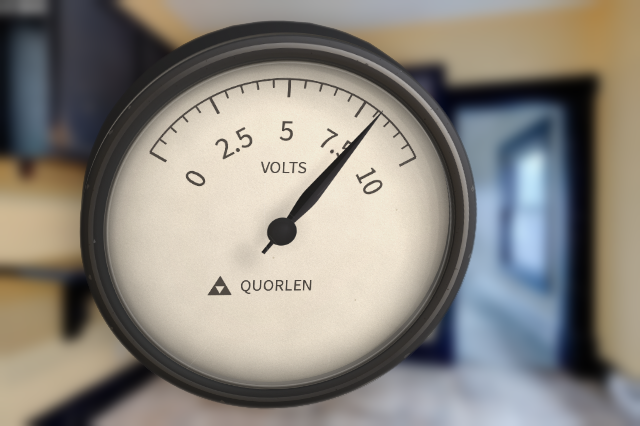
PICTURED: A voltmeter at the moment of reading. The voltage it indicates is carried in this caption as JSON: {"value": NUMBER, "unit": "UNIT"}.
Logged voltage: {"value": 8, "unit": "V"}
